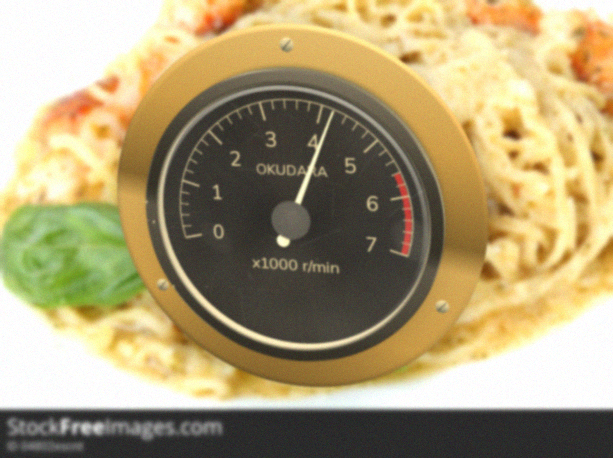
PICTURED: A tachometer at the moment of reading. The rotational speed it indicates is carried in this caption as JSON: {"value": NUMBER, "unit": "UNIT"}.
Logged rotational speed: {"value": 4200, "unit": "rpm"}
